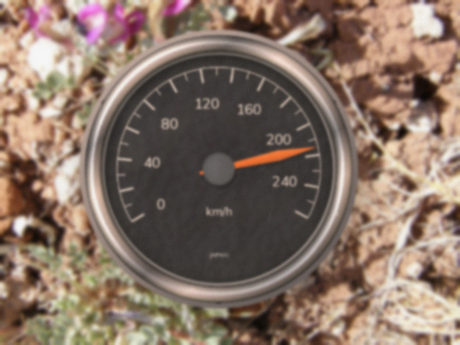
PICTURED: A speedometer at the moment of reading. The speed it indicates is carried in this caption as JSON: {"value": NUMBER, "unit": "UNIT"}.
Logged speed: {"value": 215, "unit": "km/h"}
